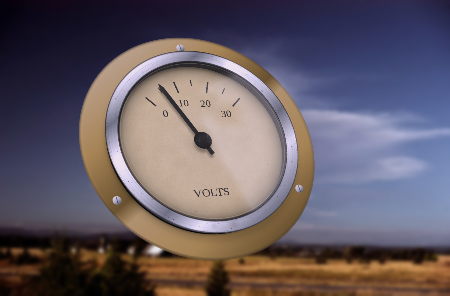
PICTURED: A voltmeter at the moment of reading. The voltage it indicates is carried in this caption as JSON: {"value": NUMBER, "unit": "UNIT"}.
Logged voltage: {"value": 5, "unit": "V"}
